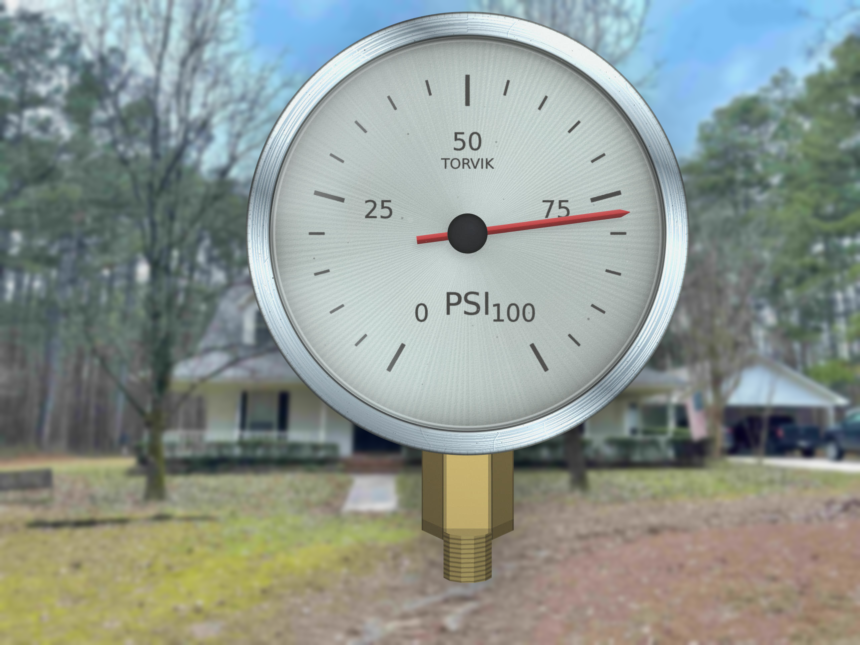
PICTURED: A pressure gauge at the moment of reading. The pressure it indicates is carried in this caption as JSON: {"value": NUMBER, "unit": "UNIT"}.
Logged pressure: {"value": 77.5, "unit": "psi"}
